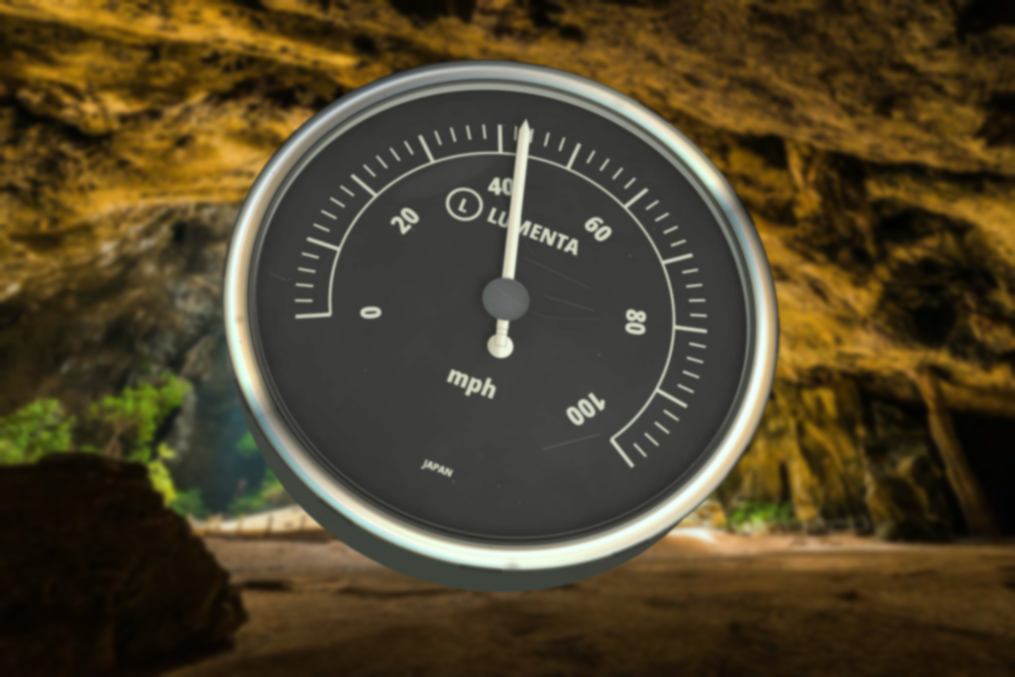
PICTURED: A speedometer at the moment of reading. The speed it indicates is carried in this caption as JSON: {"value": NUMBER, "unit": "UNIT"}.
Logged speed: {"value": 43, "unit": "mph"}
